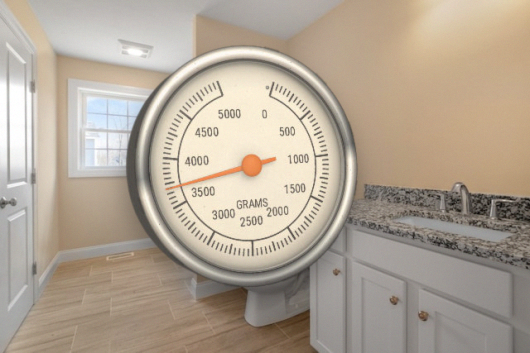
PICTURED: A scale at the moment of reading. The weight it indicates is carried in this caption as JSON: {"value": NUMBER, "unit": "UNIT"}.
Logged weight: {"value": 3700, "unit": "g"}
